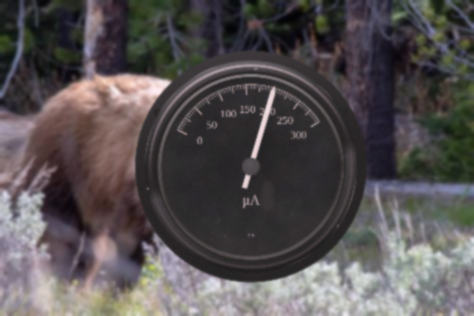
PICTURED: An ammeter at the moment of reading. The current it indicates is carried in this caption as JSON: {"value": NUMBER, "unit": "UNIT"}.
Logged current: {"value": 200, "unit": "µA"}
